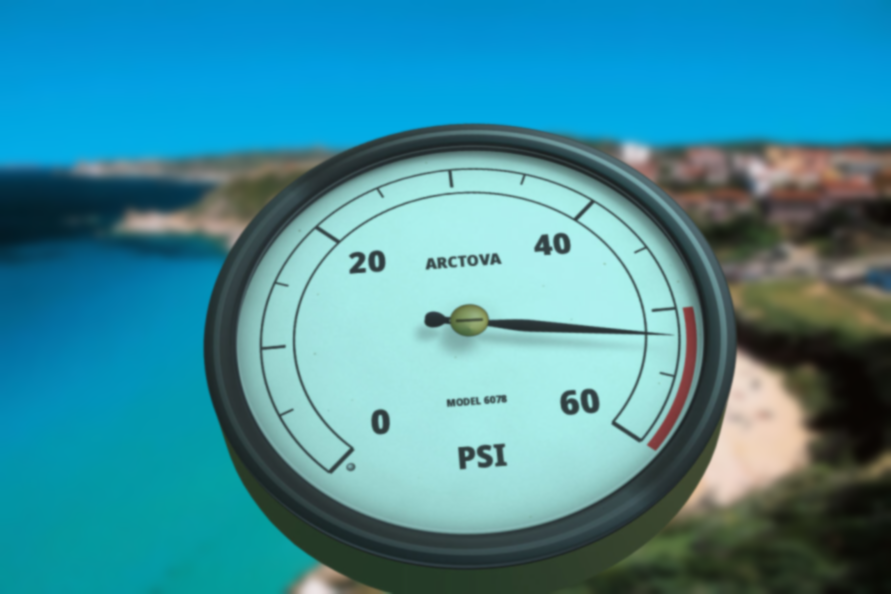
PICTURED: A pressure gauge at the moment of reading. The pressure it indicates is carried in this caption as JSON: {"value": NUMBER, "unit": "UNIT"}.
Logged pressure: {"value": 52.5, "unit": "psi"}
